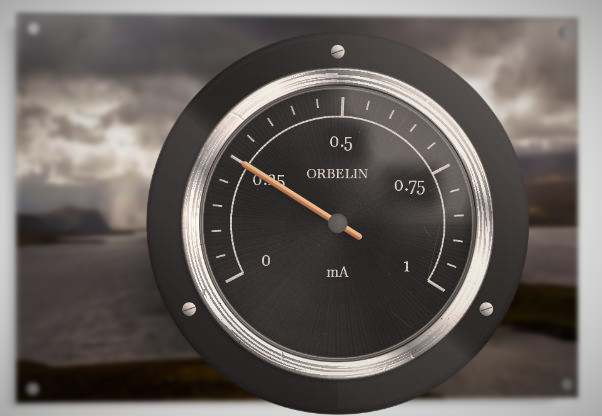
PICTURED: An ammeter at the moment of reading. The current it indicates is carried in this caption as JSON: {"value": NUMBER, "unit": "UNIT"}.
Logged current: {"value": 0.25, "unit": "mA"}
